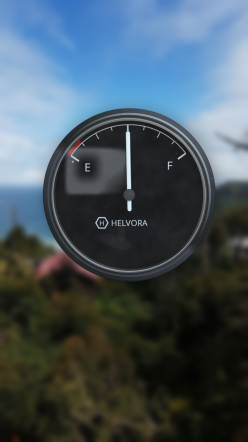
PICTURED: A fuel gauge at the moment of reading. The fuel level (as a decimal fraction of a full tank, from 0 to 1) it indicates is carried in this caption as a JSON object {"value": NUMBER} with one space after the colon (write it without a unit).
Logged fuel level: {"value": 0.5}
